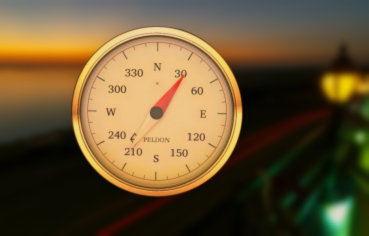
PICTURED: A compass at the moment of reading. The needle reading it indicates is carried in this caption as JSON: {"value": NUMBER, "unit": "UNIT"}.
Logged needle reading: {"value": 35, "unit": "°"}
